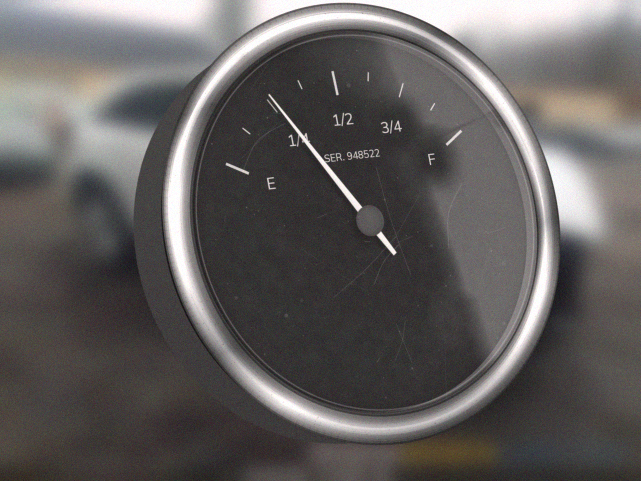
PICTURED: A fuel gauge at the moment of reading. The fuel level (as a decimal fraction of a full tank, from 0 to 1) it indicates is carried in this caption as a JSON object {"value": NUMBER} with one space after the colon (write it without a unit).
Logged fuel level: {"value": 0.25}
